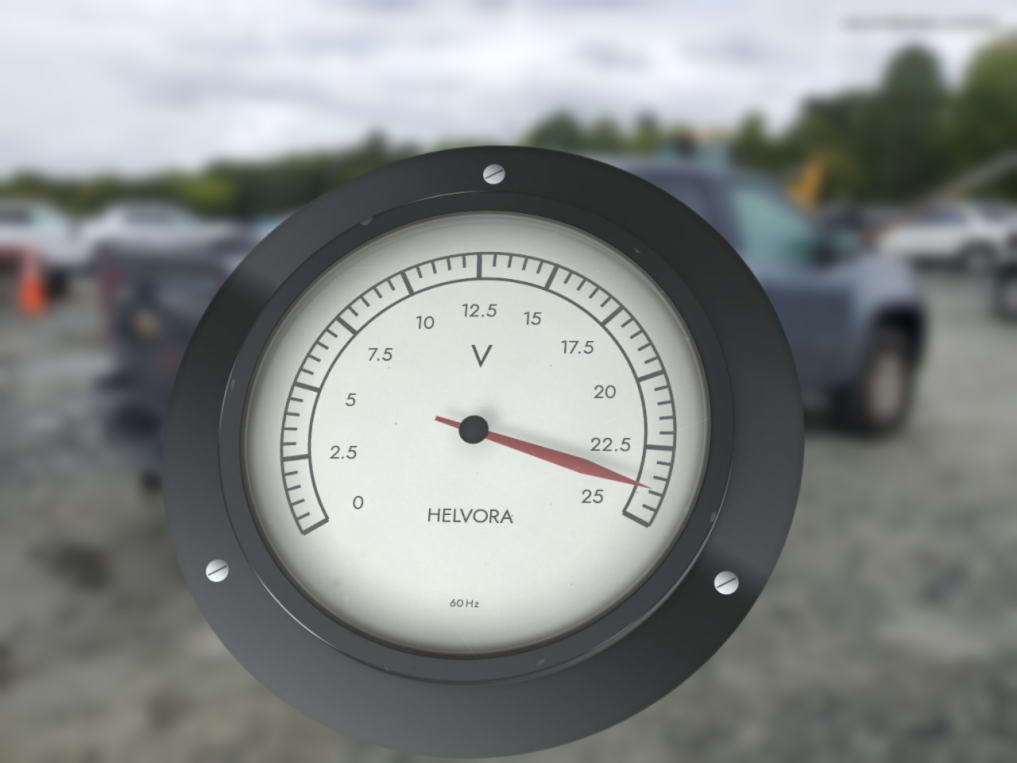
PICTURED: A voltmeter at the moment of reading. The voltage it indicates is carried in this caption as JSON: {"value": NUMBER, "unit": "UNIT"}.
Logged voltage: {"value": 24, "unit": "V"}
